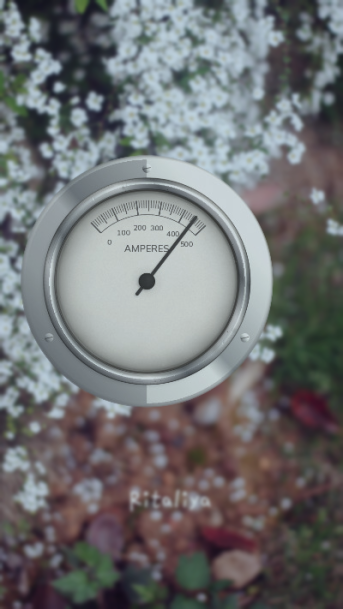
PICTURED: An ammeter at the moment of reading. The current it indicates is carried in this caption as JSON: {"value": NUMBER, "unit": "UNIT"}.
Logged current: {"value": 450, "unit": "A"}
